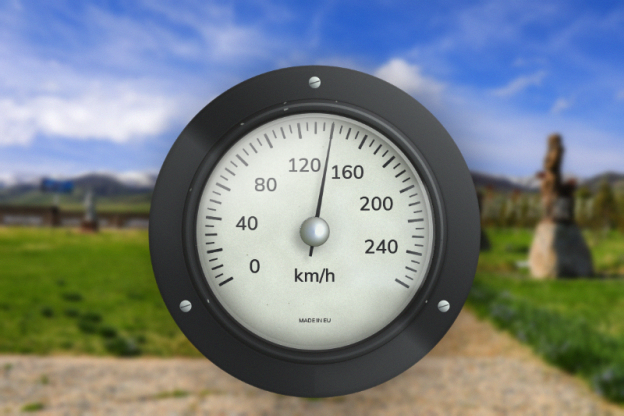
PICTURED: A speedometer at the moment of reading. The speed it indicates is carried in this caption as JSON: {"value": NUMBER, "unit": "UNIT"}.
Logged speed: {"value": 140, "unit": "km/h"}
